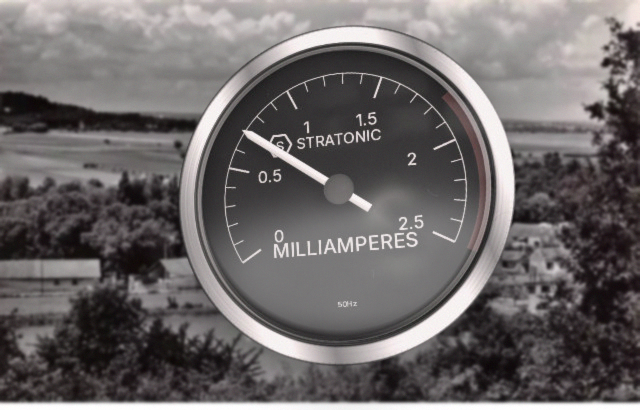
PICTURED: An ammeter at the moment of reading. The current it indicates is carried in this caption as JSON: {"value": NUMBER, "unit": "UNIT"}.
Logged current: {"value": 0.7, "unit": "mA"}
